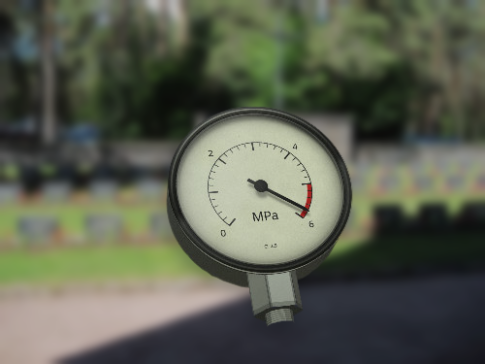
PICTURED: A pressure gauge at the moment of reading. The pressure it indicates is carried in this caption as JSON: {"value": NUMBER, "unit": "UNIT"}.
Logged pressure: {"value": 5.8, "unit": "MPa"}
